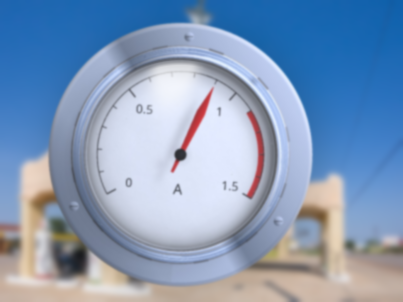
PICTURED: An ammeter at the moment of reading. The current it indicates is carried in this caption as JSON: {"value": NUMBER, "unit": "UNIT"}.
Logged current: {"value": 0.9, "unit": "A"}
